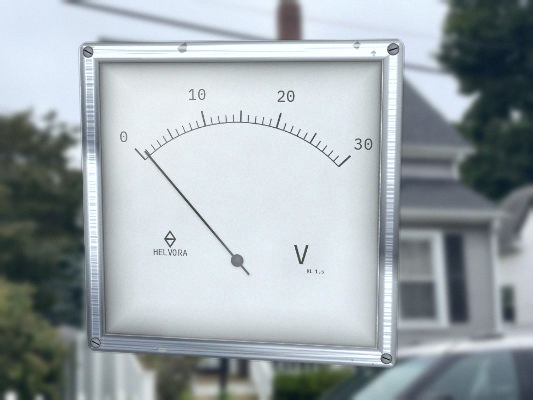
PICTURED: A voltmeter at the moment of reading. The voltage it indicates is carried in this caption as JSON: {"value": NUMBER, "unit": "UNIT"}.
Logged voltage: {"value": 1, "unit": "V"}
